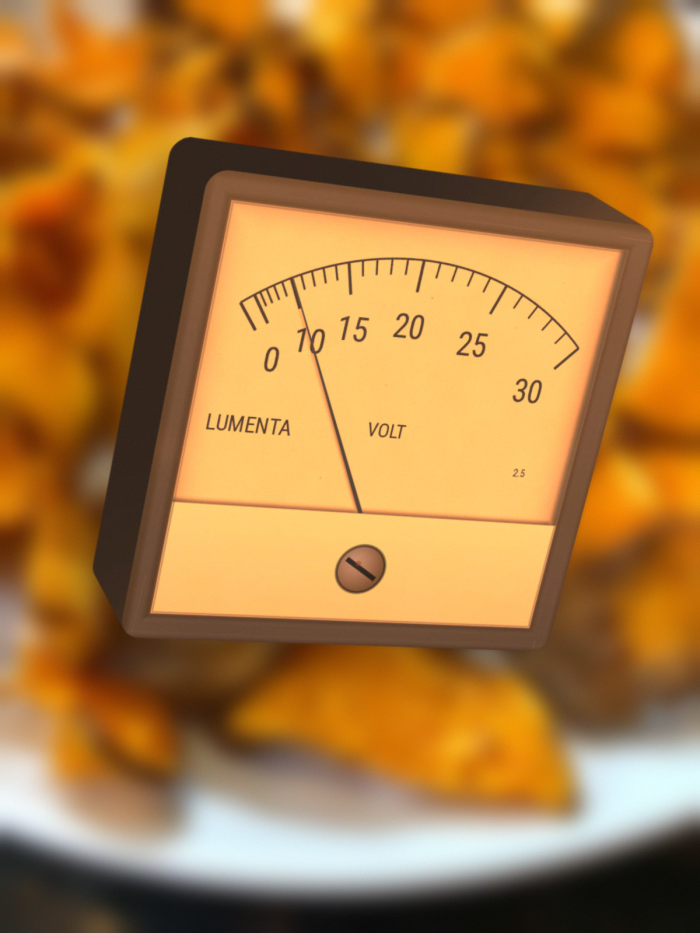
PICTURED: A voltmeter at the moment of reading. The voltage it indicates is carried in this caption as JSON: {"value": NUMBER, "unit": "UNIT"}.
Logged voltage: {"value": 10, "unit": "V"}
